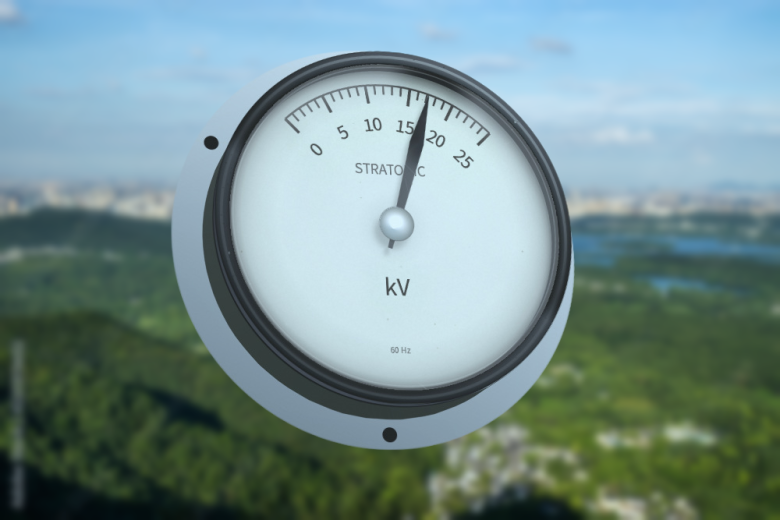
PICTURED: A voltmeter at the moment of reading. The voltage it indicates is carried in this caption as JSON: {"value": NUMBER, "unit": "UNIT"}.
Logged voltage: {"value": 17, "unit": "kV"}
